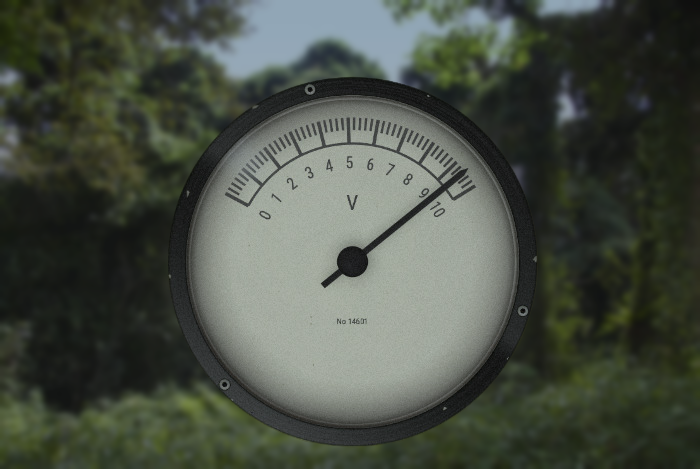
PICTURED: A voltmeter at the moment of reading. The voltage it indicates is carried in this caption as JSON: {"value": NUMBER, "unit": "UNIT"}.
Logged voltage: {"value": 9.4, "unit": "V"}
